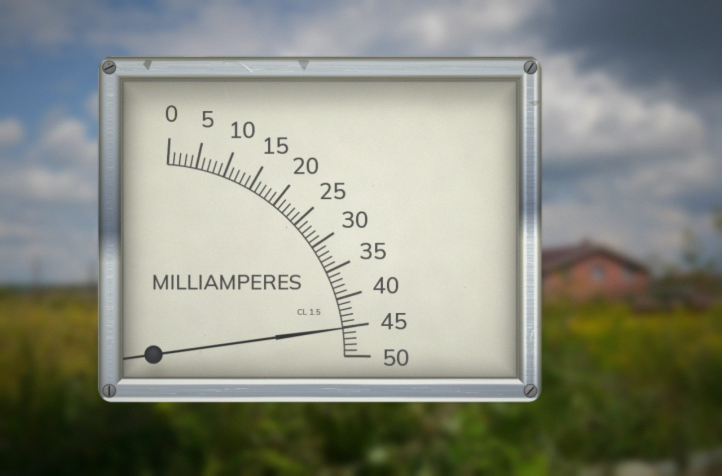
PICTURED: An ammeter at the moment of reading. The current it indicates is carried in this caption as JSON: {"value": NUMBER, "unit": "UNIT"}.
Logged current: {"value": 45, "unit": "mA"}
